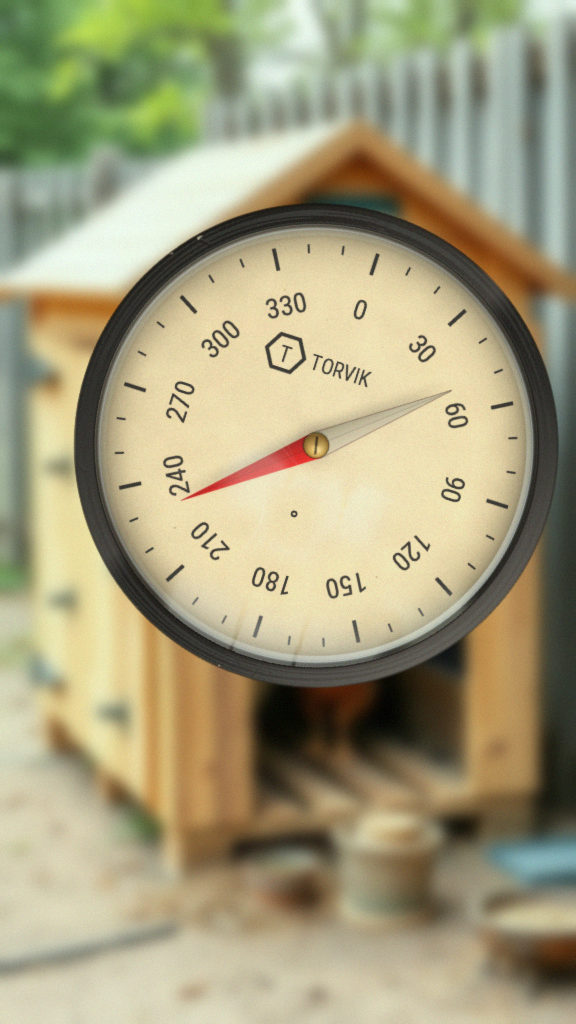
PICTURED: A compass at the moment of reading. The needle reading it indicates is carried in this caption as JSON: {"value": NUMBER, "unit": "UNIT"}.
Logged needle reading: {"value": 230, "unit": "°"}
